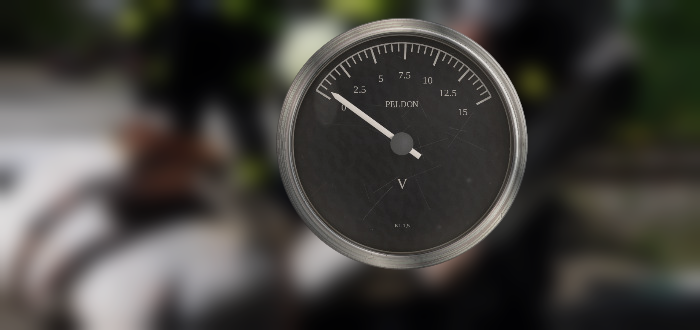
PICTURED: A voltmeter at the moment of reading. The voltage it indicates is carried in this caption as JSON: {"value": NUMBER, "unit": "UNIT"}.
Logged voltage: {"value": 0.5, "unit": "V"}
